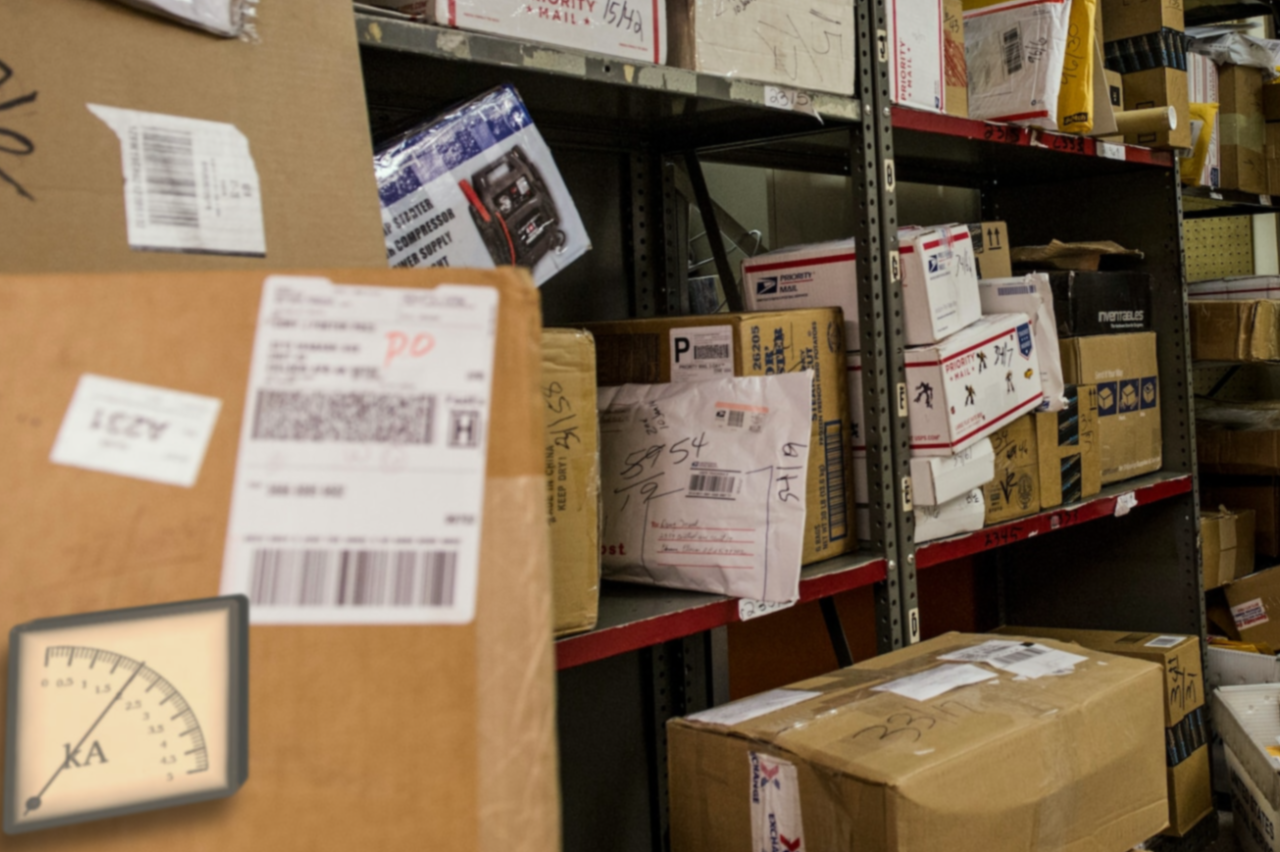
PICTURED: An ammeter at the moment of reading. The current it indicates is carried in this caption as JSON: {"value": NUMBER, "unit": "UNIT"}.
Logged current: {"value": 2, "unit": "kA"}
